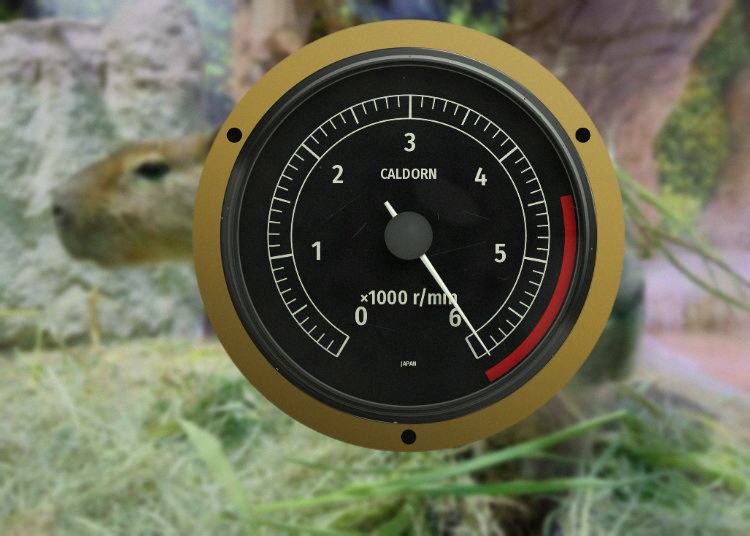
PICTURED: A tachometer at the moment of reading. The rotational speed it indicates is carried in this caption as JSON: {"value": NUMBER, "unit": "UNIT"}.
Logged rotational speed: {"value": 5900, "unit": "rpm"}
